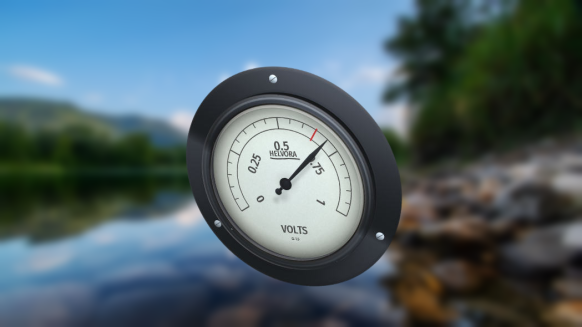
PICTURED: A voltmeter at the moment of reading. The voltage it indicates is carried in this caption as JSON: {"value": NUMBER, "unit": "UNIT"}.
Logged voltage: {"value": 0.7, "unit": "V"}
